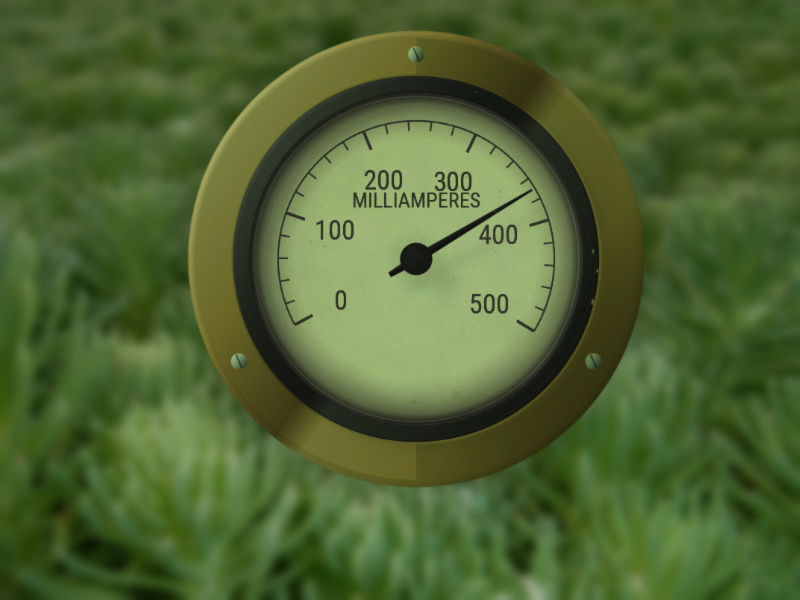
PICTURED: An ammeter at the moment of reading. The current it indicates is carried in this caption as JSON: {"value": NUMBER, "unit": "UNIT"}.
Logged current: {"value": 370, "unit": "mA"}
